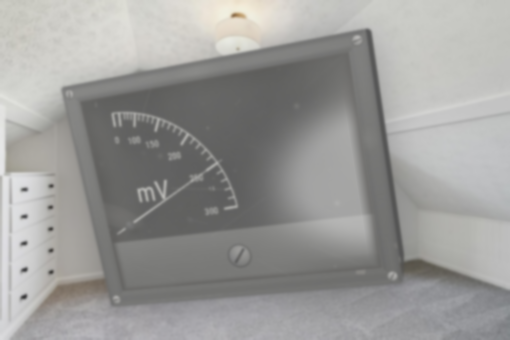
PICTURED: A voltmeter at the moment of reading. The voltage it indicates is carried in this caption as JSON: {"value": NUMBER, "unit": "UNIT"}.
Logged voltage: {"value": 250, "unit": "mV"}
